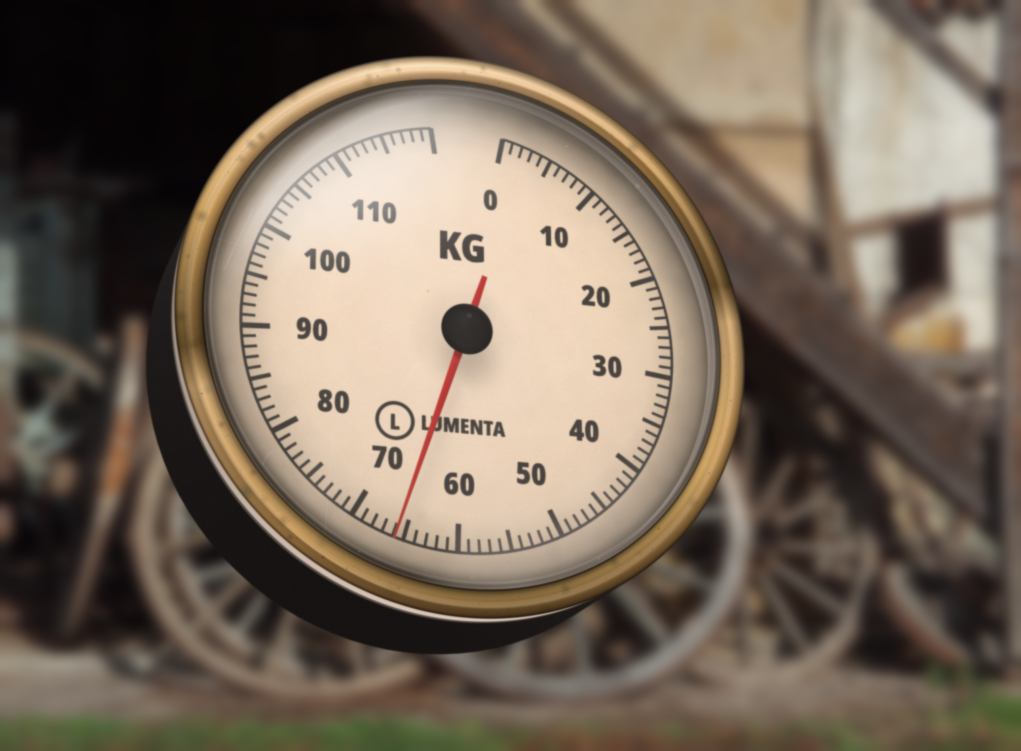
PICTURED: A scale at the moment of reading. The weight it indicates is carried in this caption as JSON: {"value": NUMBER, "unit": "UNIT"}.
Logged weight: {"value": 66, "unit": "kg"}
